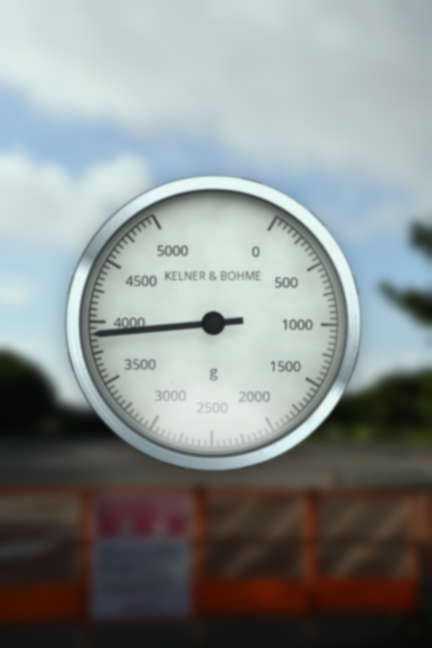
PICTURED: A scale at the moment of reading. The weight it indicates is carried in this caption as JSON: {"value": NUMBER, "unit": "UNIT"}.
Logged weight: {"value": 3900, "unit": "g"}
